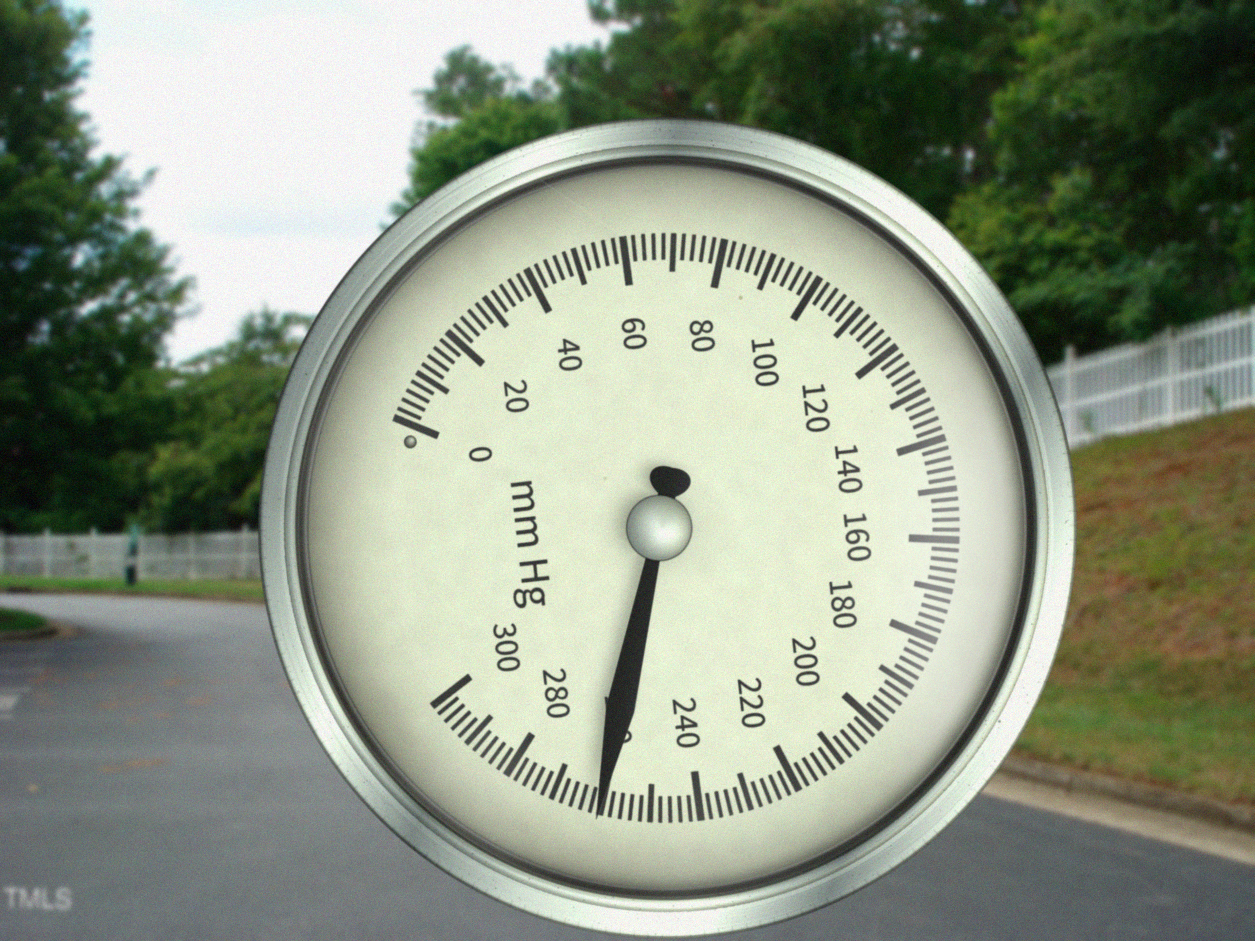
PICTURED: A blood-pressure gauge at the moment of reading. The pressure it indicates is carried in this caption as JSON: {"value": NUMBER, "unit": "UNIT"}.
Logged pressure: {"value": 260, "unit": "mmHg"}
